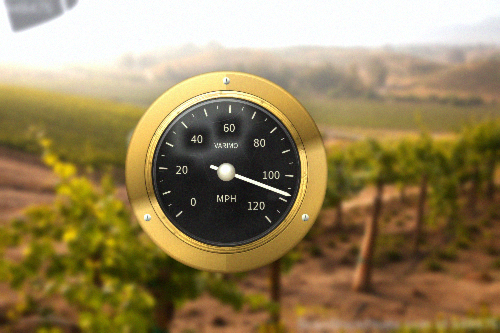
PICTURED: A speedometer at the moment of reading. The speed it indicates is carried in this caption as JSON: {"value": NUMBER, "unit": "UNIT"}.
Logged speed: {"value": 107.5, "unit": "mph"}
